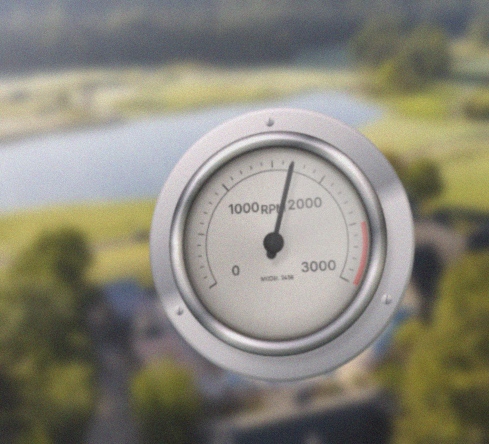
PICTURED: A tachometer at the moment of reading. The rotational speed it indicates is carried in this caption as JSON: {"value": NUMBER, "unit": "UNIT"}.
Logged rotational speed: {"value": 1700, "unit": "rpm"}
